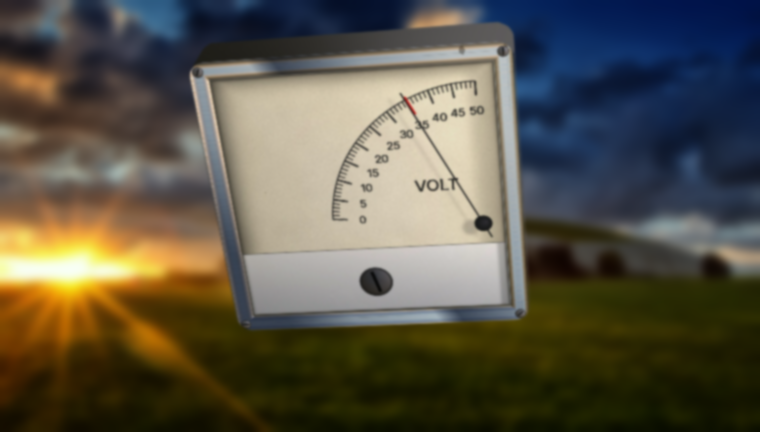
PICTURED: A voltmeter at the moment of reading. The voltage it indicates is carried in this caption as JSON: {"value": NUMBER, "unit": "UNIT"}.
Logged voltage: {"value": 35, "unit": "V"}
